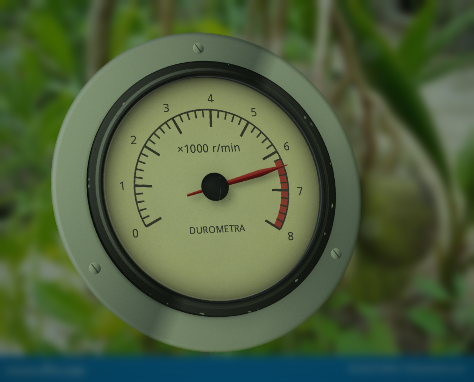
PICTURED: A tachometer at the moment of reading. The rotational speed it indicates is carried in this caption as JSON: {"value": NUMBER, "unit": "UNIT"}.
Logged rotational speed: {"value": 6400, "unit": "rpm"}
